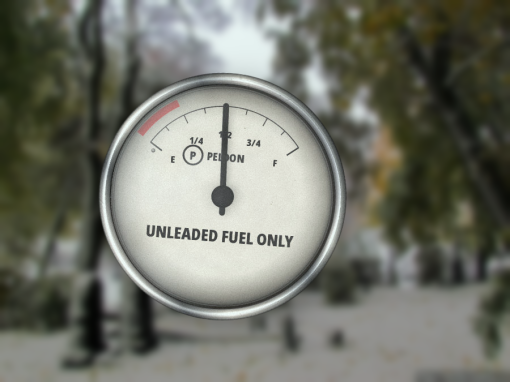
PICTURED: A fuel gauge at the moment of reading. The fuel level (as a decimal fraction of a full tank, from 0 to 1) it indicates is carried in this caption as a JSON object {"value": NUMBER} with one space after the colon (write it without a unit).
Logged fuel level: {"value": 0.5}
